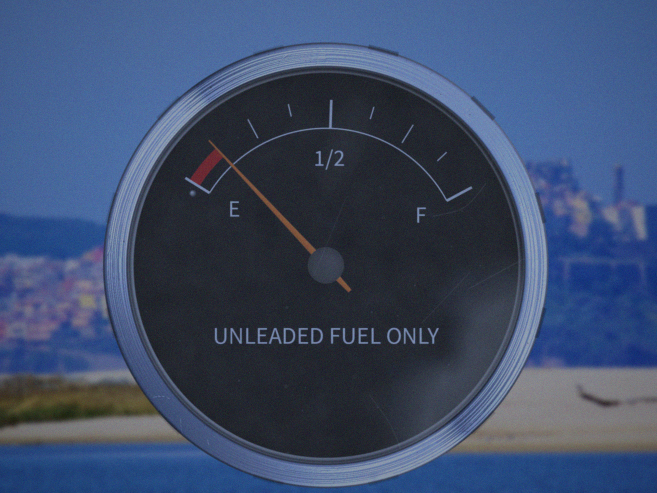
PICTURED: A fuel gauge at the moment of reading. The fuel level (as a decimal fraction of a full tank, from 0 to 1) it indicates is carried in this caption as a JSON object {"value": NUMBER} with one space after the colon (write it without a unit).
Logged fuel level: {"value": 0.125}
